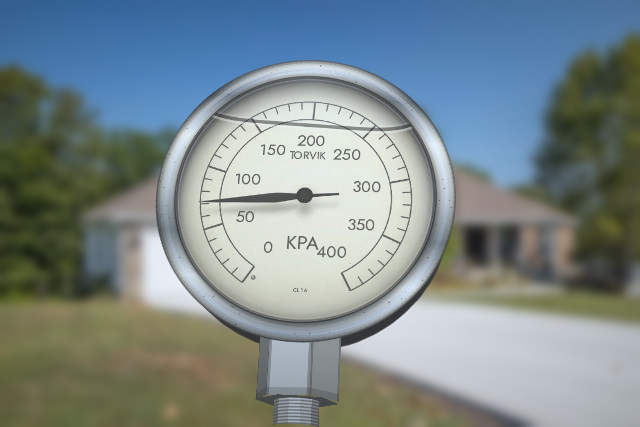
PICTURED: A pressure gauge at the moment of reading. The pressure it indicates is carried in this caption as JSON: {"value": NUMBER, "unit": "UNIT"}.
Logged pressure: {"value": 70, "unit": "kPa"}
